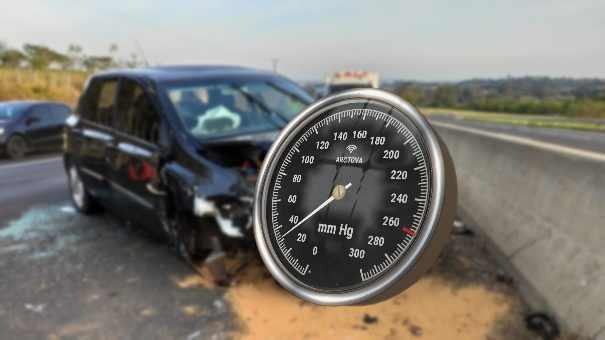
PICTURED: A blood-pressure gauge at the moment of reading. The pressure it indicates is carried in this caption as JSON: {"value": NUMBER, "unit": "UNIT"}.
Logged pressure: {"value": 30, "unit": "mmHg"}
